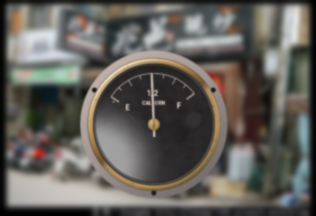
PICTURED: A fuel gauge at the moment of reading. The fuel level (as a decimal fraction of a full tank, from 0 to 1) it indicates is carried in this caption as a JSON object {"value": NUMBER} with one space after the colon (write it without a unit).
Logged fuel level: {"value": 0.5}
